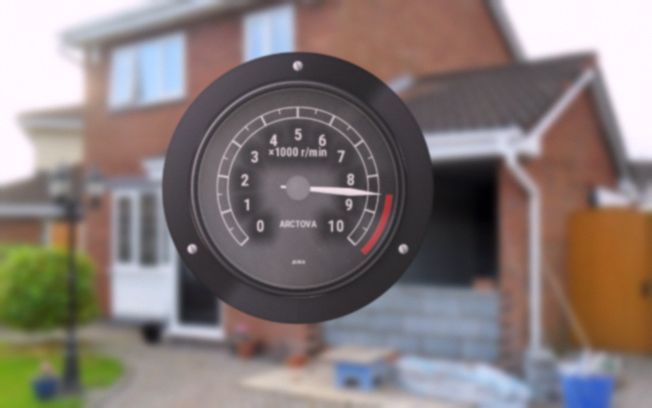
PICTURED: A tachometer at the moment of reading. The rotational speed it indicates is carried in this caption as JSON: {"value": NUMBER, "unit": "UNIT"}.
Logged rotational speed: {"value": 8500, "unit": "rpm"}
